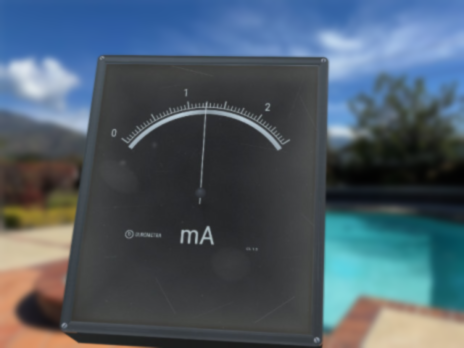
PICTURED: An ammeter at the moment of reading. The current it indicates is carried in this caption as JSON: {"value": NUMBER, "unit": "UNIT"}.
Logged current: {"value": 1.25, "unit": "mA"}
